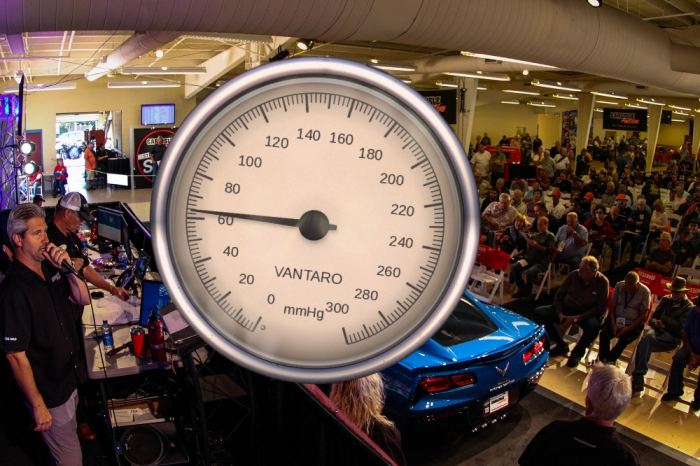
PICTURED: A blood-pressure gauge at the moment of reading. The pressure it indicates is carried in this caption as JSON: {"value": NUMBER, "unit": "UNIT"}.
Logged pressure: {"value": 64, "unit": "mmHg"}
